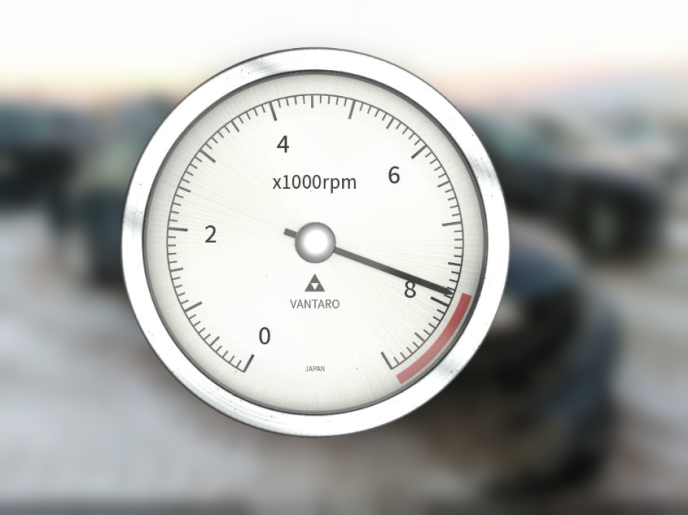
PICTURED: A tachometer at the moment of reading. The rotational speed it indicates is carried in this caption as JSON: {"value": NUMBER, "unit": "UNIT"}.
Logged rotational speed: {"value": 7850, "unit": "rpm"}
